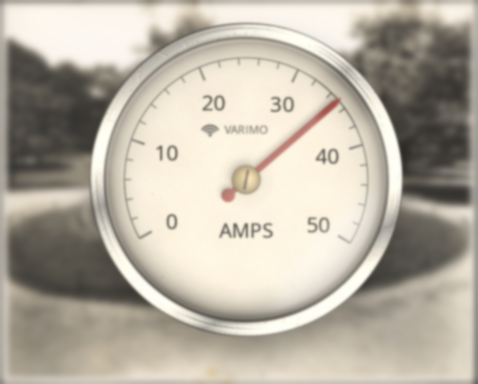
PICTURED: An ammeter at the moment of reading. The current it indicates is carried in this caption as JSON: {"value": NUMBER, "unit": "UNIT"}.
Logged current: {"value": 35, "unit": "A"}
